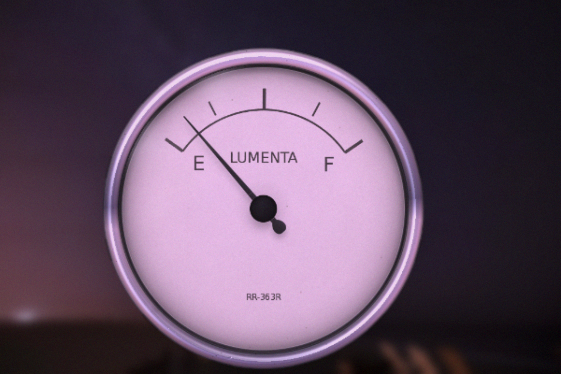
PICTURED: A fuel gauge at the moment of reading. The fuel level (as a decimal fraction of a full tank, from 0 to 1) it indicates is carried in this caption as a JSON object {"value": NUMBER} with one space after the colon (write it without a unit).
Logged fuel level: {"value": 0.125}
